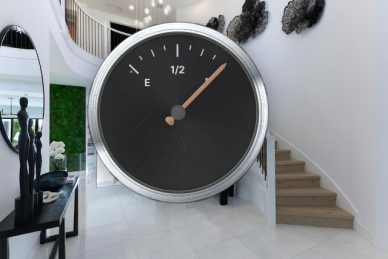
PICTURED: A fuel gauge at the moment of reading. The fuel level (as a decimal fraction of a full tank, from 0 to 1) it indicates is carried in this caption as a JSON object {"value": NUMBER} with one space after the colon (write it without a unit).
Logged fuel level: {"value": 1}
